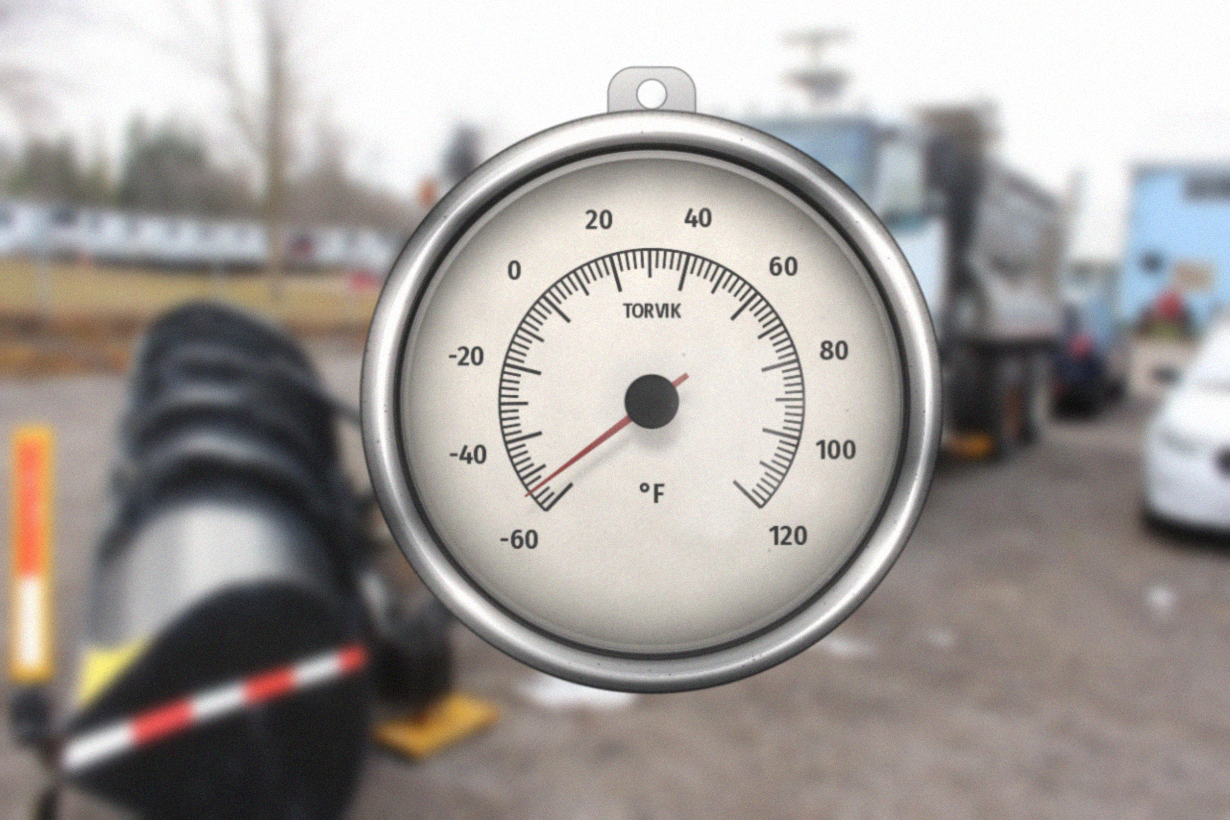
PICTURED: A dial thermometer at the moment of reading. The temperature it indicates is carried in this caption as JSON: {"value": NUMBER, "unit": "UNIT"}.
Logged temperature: {"value": -54, "unit": "°F"}
